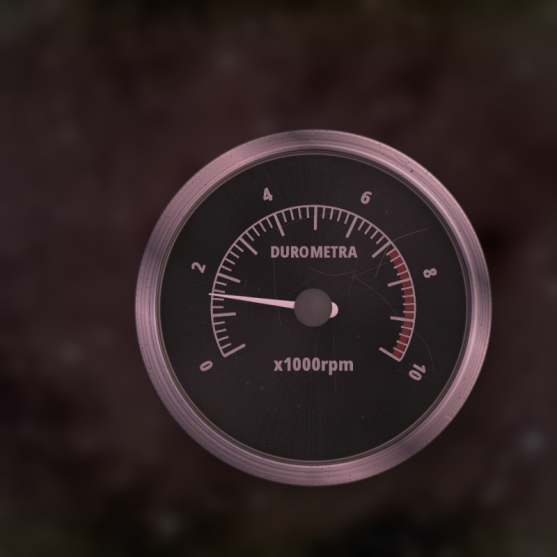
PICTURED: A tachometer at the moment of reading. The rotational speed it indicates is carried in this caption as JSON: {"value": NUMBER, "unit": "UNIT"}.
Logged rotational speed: {"value": 1500, "unit": "rpm"}
